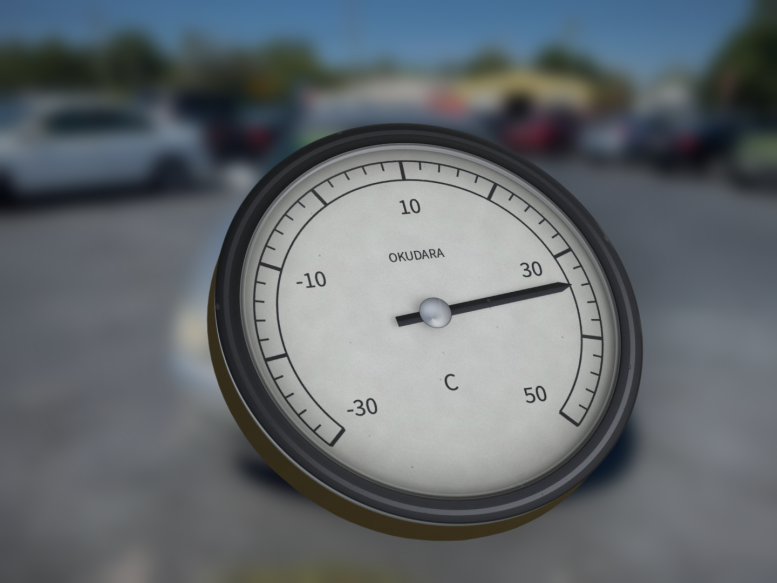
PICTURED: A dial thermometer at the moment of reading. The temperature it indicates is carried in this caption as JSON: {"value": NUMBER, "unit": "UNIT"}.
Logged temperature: {"value": 34, "unit": "°C"}
